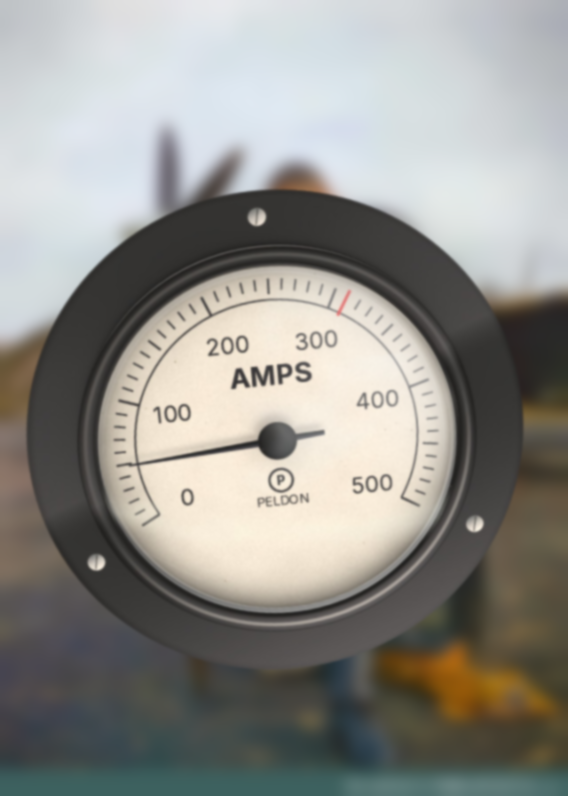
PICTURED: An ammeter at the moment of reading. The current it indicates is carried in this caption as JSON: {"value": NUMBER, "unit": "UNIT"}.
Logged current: {"value": 50, "unit": "A"}
